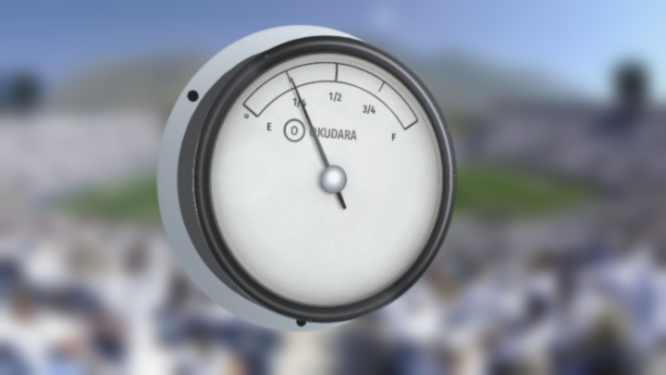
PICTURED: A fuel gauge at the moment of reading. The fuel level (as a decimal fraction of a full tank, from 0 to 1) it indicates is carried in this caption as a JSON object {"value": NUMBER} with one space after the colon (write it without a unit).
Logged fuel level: {"value": 0.25}
